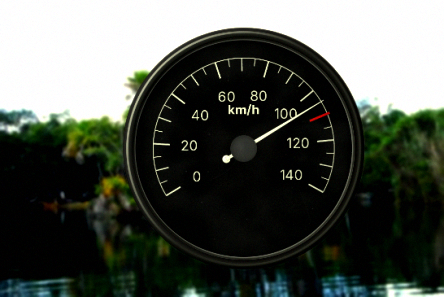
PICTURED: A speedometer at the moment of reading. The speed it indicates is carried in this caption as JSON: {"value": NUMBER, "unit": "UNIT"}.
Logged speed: {"value": 105, "unit": "km/h"}
